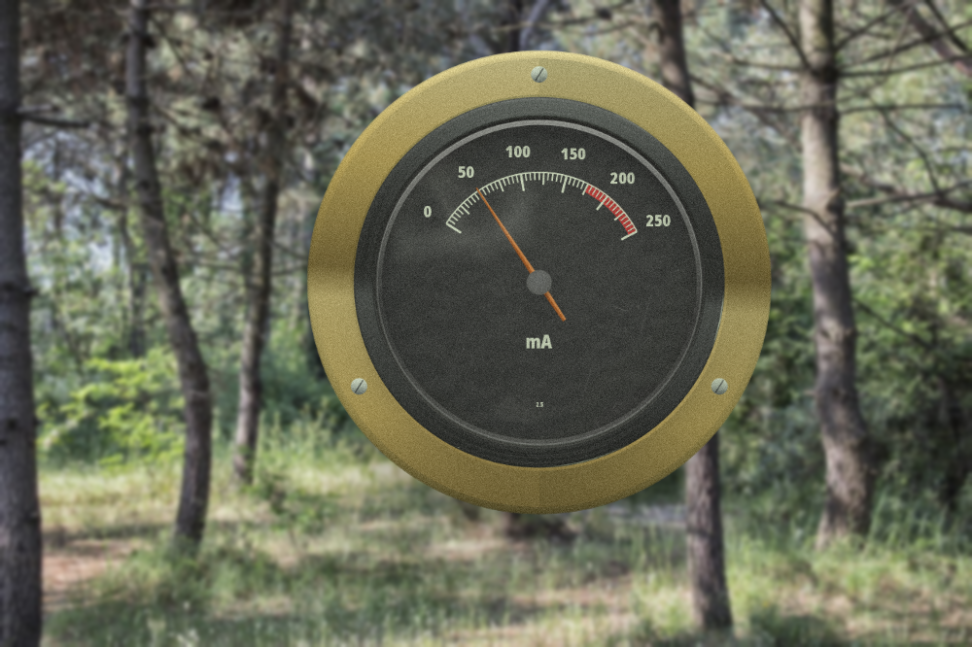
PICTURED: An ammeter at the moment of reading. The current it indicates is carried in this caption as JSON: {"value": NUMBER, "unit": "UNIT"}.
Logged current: {"value": 50, "unit": "mA"}
